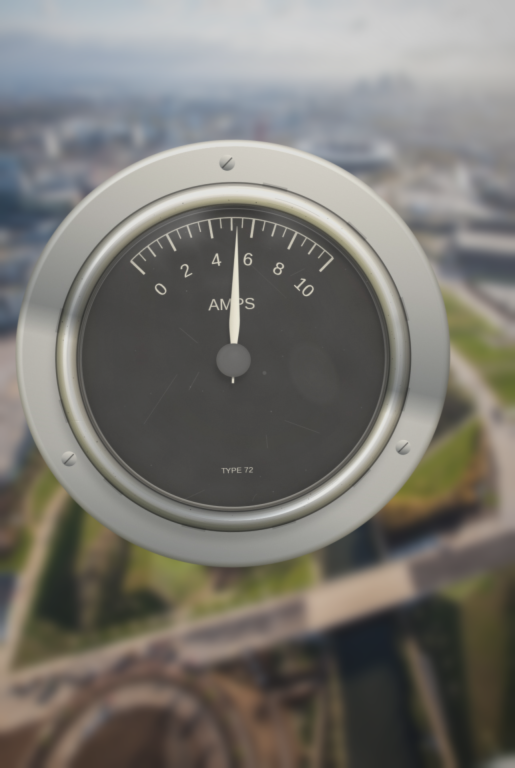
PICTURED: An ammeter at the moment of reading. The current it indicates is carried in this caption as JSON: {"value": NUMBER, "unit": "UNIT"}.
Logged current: {"value": 5.25, "unit": "A"}
